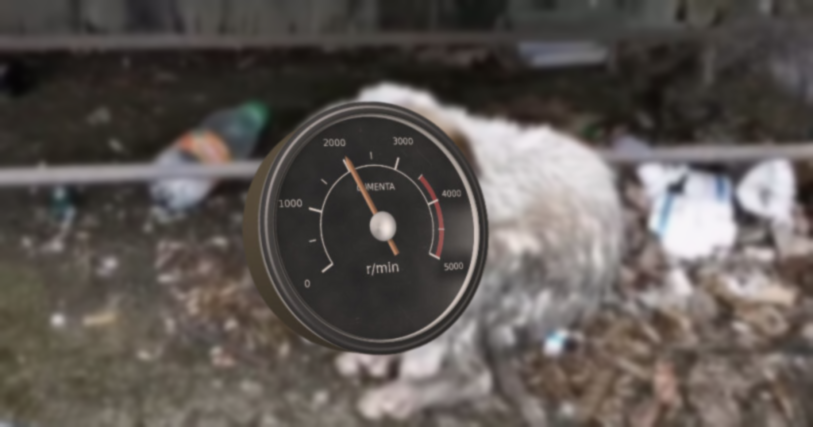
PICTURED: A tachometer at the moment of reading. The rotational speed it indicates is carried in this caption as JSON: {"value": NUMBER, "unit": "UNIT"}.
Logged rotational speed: {"value": 2000, "unit": "rpm"}
